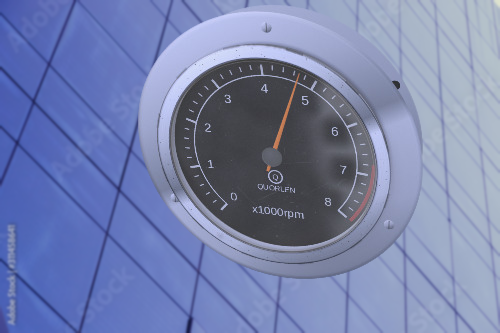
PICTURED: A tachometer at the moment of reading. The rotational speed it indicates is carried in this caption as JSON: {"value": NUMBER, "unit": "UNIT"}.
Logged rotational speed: {"value": 4700, "unit": "rpm"}
